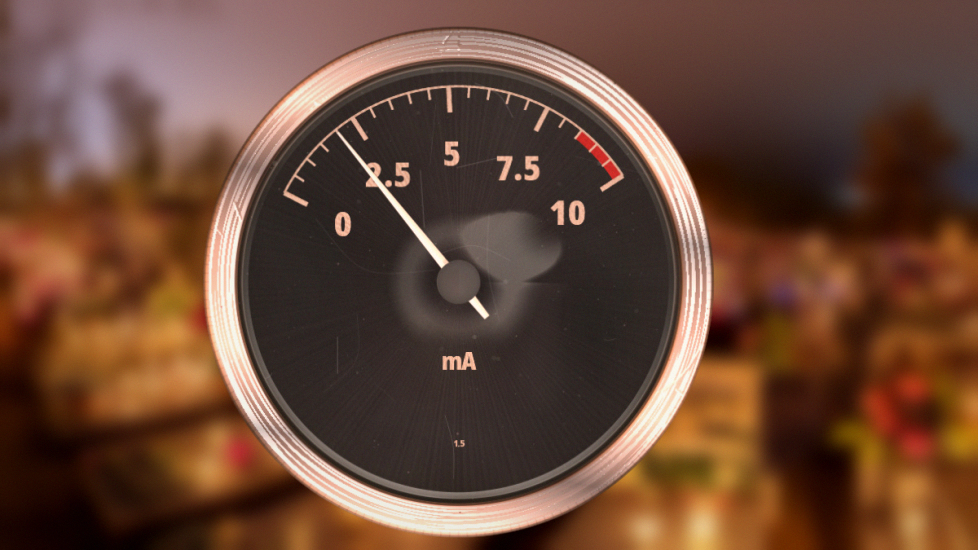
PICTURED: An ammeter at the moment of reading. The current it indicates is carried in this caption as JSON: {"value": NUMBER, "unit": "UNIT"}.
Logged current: {"value": 2, "unit": "mA"}
